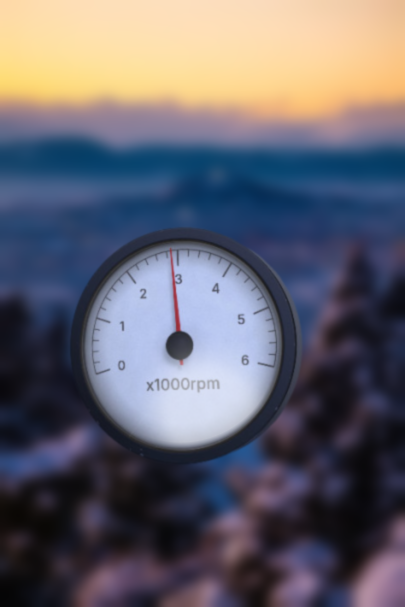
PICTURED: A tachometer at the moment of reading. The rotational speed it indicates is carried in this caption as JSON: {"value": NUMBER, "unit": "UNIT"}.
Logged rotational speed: {"value": 2900, "unit": "rpm"}
